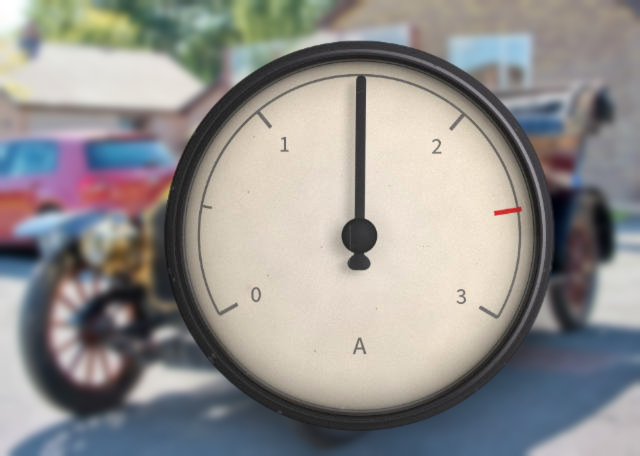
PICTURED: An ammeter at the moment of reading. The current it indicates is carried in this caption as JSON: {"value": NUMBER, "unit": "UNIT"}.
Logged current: {"value": 1.5, "unit": "A"}
